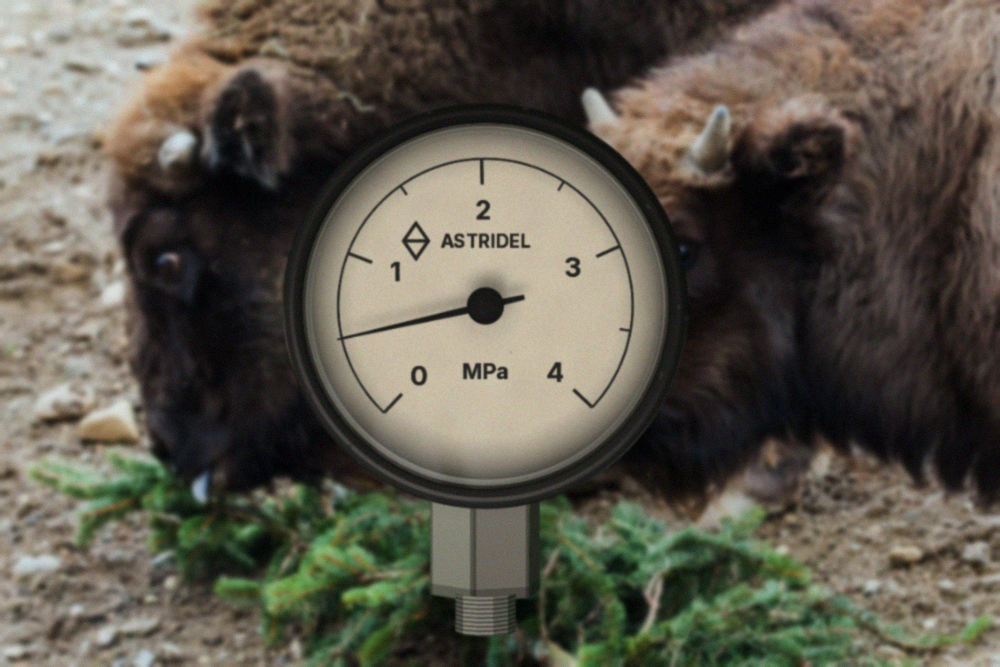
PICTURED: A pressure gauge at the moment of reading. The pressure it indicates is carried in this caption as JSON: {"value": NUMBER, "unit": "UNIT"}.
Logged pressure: {"value": 0.5, "unit": "MPa"}
